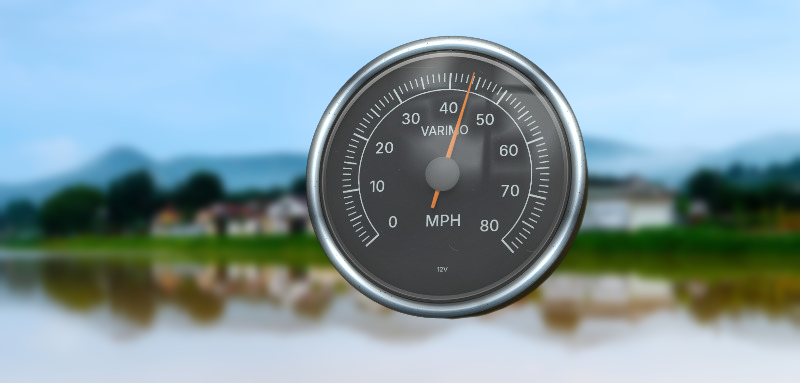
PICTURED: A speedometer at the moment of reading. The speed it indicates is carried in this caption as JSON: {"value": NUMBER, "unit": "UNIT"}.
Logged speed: {"value": 44, "unit": "mph"}
